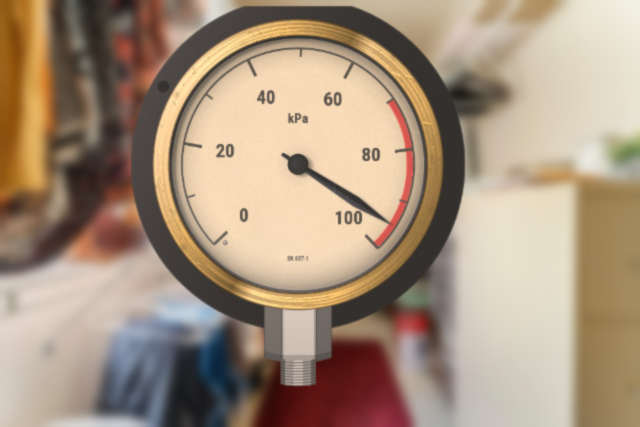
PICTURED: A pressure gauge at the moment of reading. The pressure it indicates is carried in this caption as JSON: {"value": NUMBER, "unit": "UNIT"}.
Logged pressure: {"value": 95, "unit": "kPa"}
